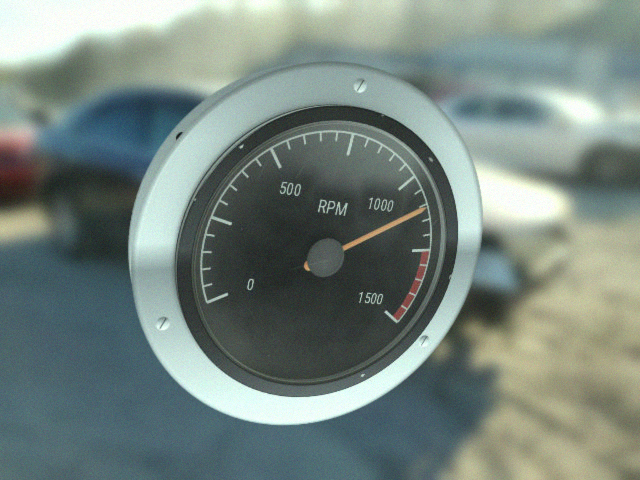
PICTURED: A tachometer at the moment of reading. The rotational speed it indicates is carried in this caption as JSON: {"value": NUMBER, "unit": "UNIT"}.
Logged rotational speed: {"value": 1100, "unit": "rpm"}
